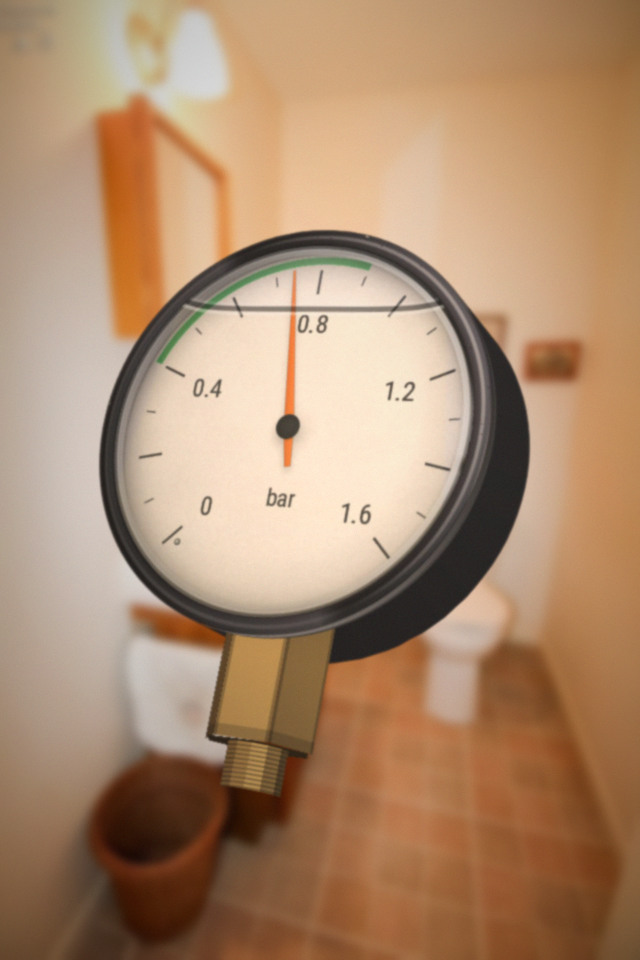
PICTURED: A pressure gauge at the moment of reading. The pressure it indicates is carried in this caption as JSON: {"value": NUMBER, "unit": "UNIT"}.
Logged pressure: {"value": 0.75, "unit": "bar"}
